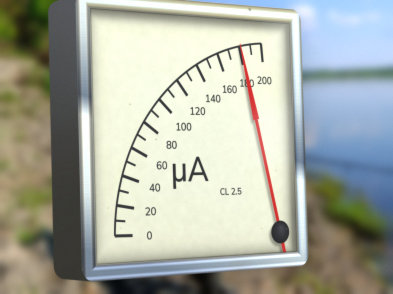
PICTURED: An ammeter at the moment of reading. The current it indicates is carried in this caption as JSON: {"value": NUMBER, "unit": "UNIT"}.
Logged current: {"value": 180, "unit": "µA"}
